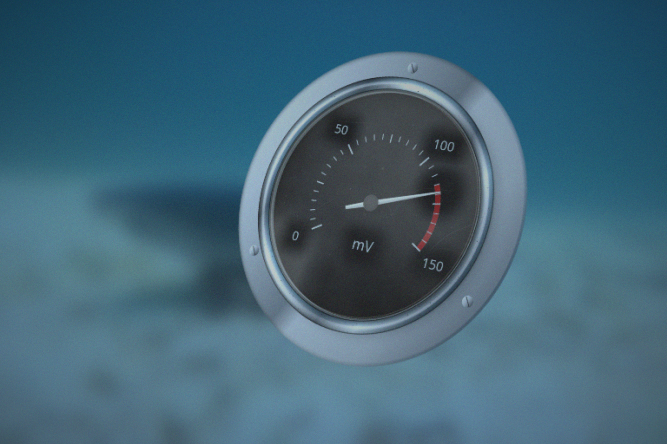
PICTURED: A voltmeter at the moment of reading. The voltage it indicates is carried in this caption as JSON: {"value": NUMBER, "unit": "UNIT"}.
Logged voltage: {"value": 120, "unit": "mV"}
